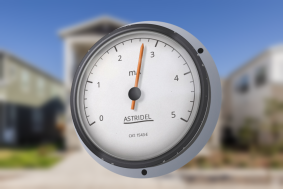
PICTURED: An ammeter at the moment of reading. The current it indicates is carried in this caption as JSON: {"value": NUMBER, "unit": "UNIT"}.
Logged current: {"value": 2.7, "unit": "mA"}
